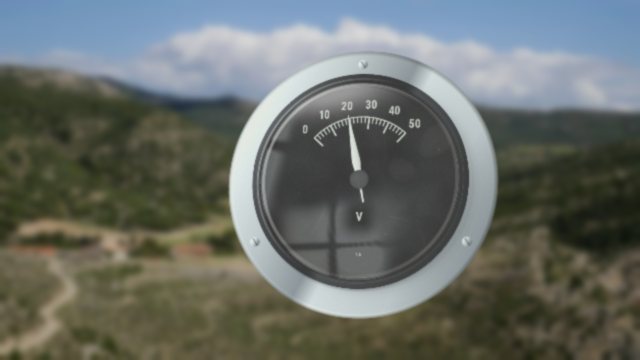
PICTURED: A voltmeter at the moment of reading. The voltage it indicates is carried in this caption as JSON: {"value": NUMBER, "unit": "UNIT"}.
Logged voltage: {"value": 20, "unit": "V"}
